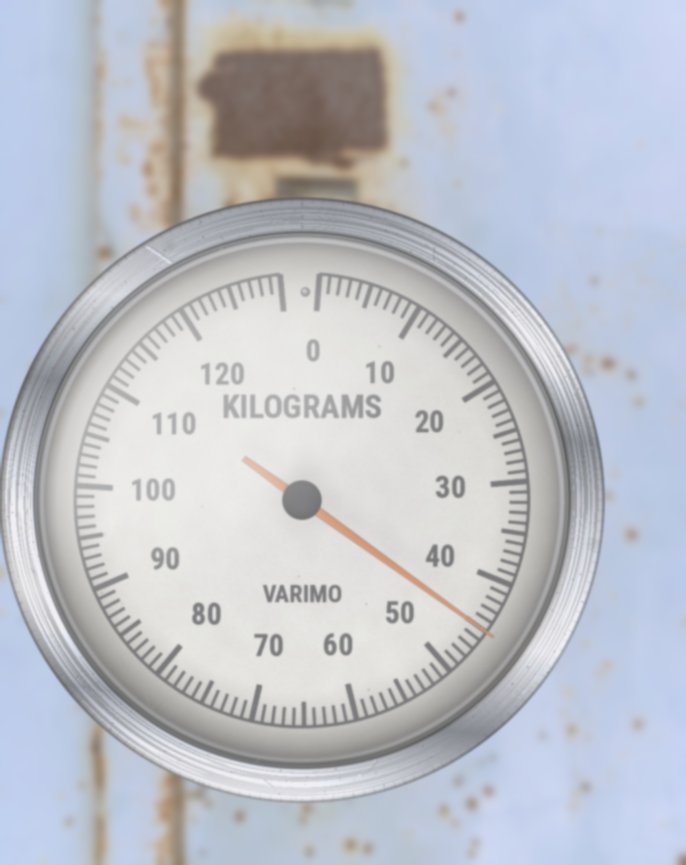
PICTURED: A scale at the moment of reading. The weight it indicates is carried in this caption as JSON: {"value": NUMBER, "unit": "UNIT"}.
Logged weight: {"value": 45, "unit": "kg"}
